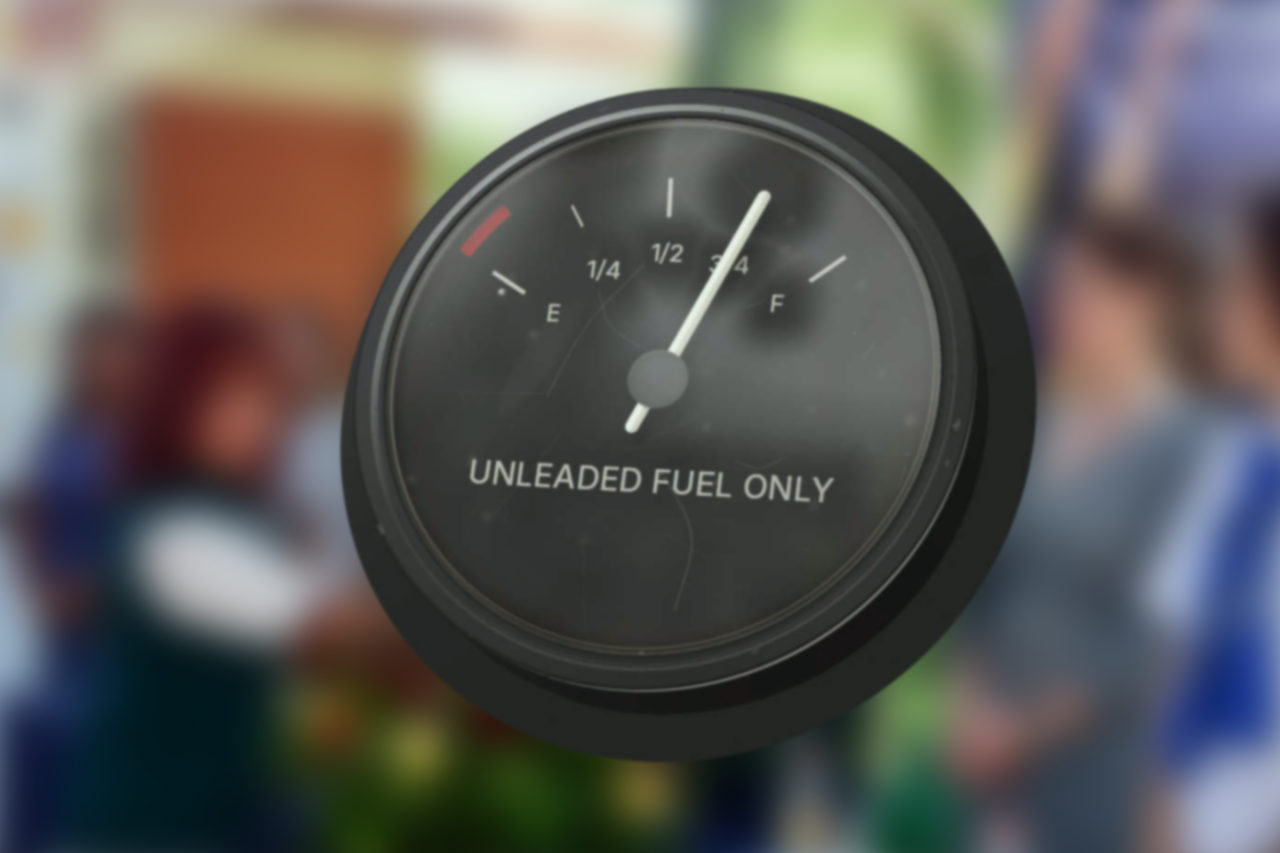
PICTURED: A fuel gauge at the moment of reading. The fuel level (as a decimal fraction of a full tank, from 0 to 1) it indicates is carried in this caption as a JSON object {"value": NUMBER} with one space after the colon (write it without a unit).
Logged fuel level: {"value": 0.75}
